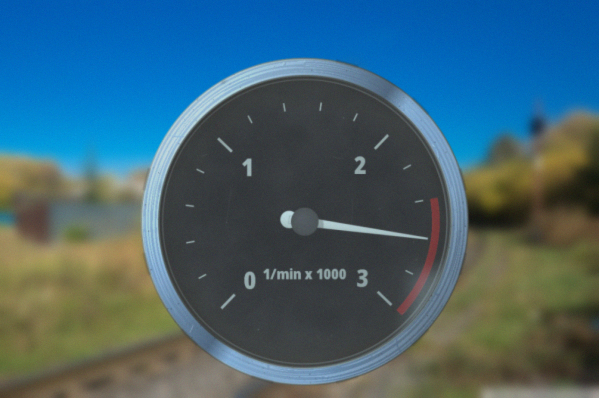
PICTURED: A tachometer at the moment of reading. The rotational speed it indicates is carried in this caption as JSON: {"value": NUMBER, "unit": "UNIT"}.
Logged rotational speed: {"value": 2600, "unit": "rpm"}
